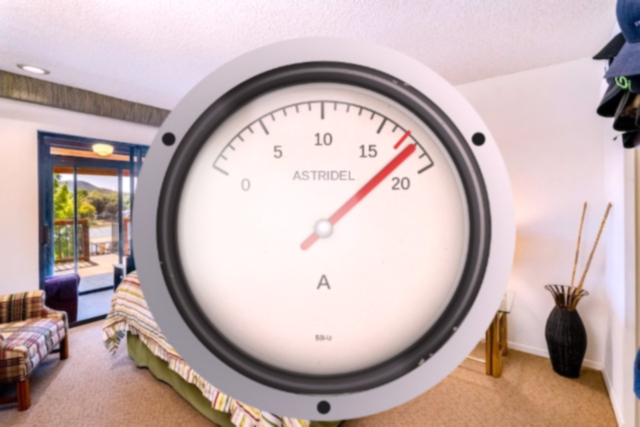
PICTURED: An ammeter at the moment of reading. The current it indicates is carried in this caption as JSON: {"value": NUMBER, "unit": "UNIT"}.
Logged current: {"value": 18, "unit": "A"}
